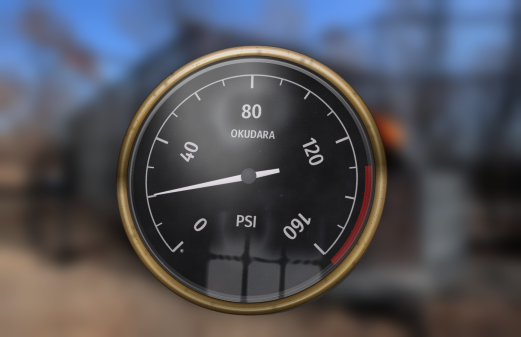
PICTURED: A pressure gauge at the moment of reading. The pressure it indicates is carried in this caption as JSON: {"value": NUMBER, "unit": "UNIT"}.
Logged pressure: {"value": 20, "unit": "psi"}
